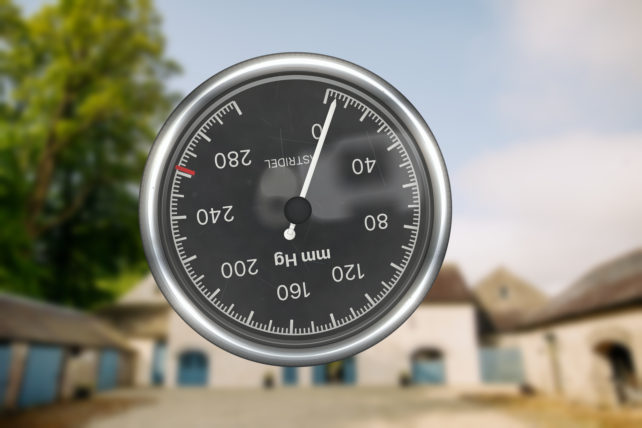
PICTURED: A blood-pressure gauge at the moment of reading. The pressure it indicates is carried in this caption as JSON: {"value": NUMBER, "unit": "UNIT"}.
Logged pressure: {"value": 4, "unit": "mmHg"}
